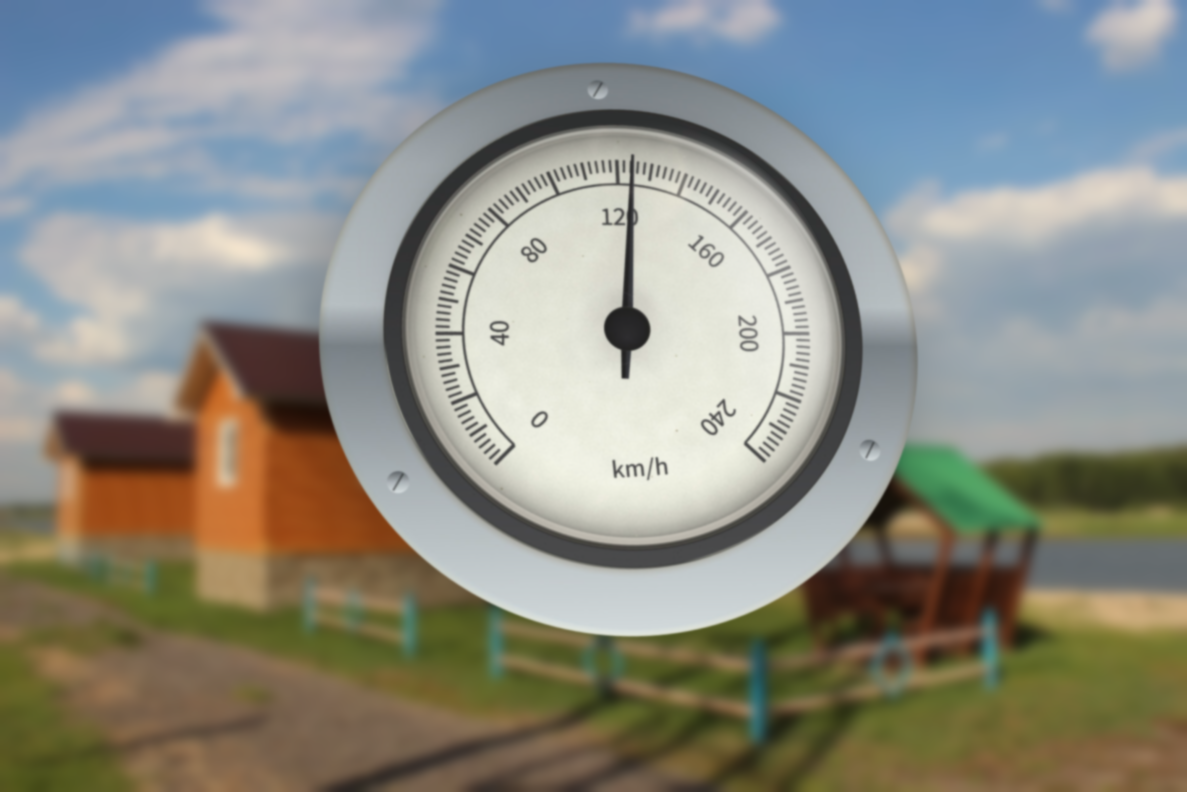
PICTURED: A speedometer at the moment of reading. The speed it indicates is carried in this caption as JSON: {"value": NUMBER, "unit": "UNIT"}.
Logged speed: {"value": 124, "unit": "km/h"}
